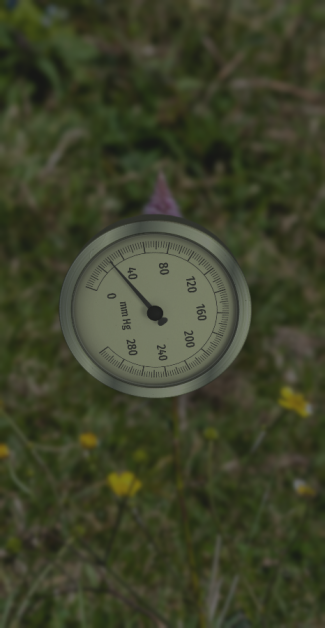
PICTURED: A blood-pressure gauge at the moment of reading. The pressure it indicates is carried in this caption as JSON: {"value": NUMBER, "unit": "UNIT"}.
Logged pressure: {"value": 30, "unit": "mmHg"}
